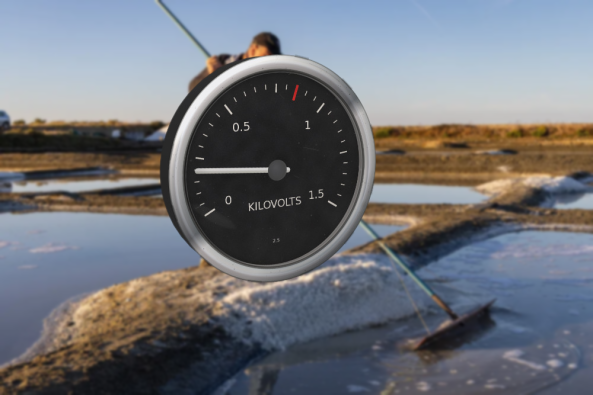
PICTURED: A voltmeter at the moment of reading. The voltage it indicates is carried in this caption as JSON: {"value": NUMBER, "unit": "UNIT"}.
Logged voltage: {"value": 0.2, "unit": "kV"}
